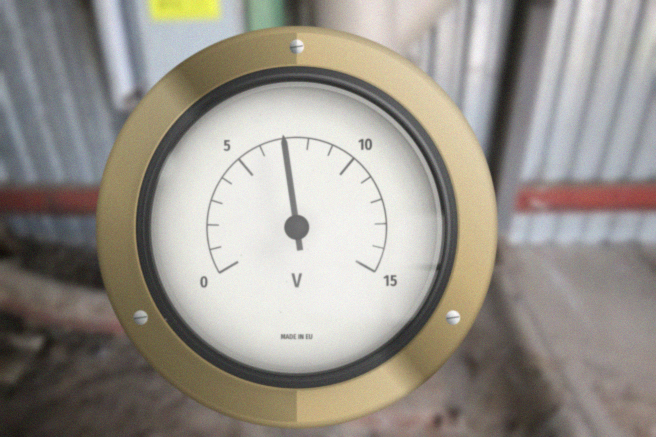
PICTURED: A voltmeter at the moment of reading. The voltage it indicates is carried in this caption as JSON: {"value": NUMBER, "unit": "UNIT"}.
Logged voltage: {"value": 7, "unit": "V"}
